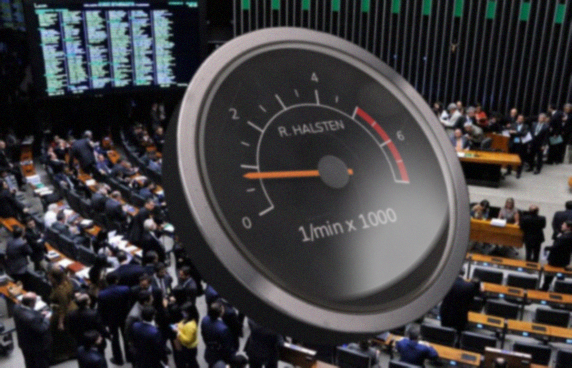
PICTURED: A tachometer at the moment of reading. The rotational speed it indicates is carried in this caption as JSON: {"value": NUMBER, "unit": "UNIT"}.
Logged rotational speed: {"value": 750, "unit": "rpm"}
